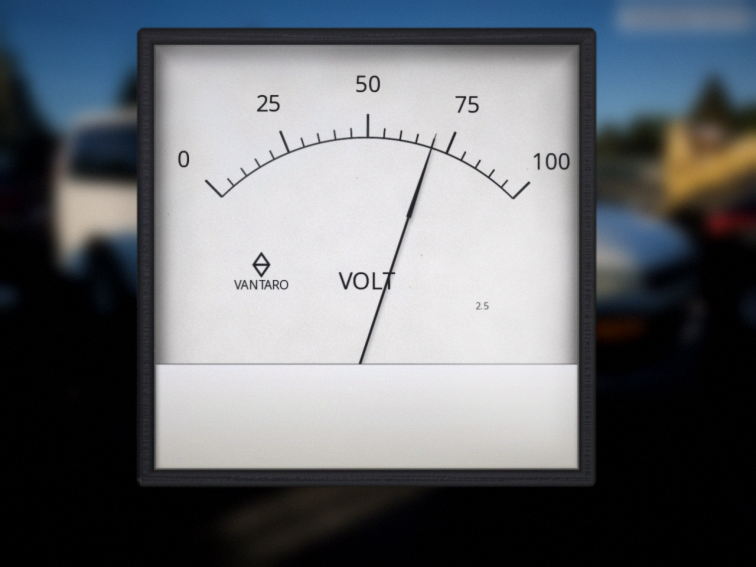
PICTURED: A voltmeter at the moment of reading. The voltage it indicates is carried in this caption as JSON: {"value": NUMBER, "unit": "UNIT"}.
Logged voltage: {"value": 70, "unit": "V"}
